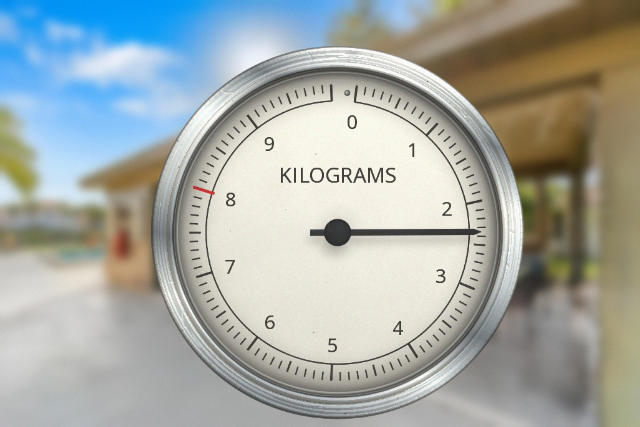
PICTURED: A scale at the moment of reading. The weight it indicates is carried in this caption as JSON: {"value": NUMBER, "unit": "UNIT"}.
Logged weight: {"value": 2.35, "unit": "kg"}
